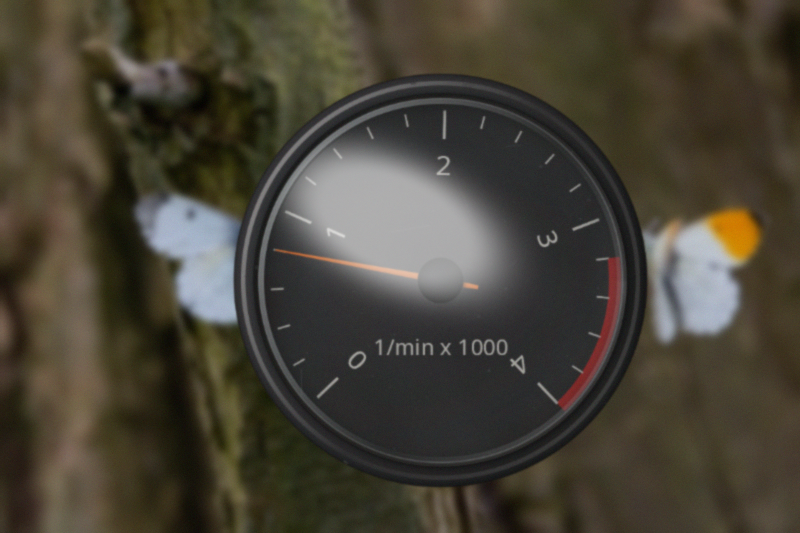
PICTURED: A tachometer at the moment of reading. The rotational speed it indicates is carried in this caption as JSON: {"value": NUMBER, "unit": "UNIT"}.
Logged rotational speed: {"value": 800, "unit": "rpm"}
